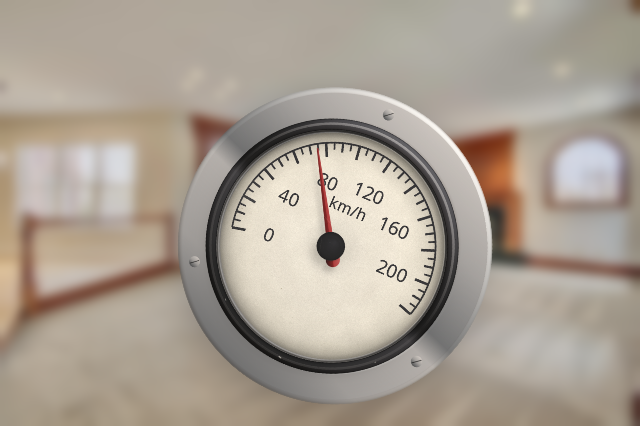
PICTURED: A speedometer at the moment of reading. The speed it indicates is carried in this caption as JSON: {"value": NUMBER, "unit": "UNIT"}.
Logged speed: {"value": 75, "unit": "km/h"}
